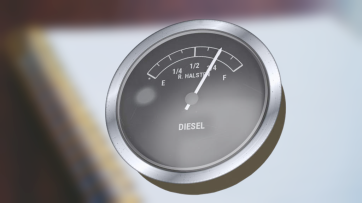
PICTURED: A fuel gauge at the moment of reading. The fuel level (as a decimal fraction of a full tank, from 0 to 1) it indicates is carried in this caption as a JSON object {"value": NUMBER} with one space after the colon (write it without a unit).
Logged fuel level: {"value": 0.75}
